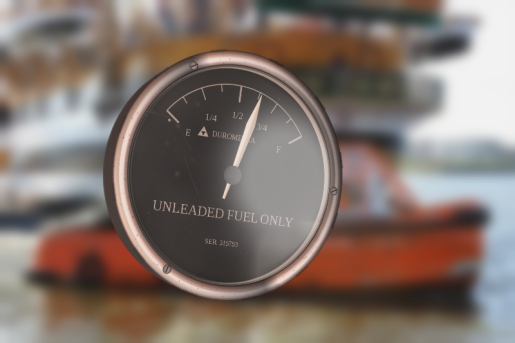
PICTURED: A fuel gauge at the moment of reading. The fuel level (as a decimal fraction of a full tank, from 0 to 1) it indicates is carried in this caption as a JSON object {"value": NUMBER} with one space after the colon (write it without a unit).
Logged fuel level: {"value": 0.625}
